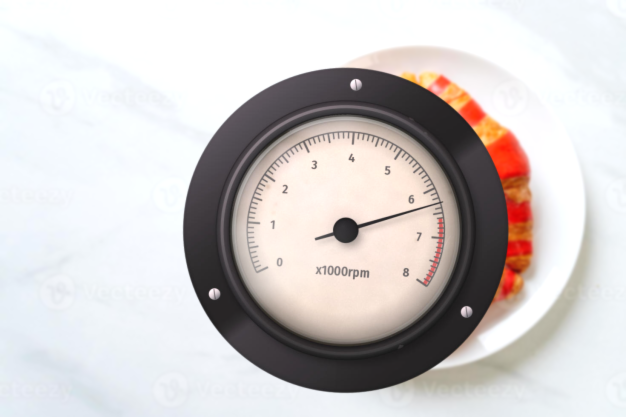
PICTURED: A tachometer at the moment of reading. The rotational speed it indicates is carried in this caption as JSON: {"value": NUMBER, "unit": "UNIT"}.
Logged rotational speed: {"value": 6300, "unit": "rpm"}
